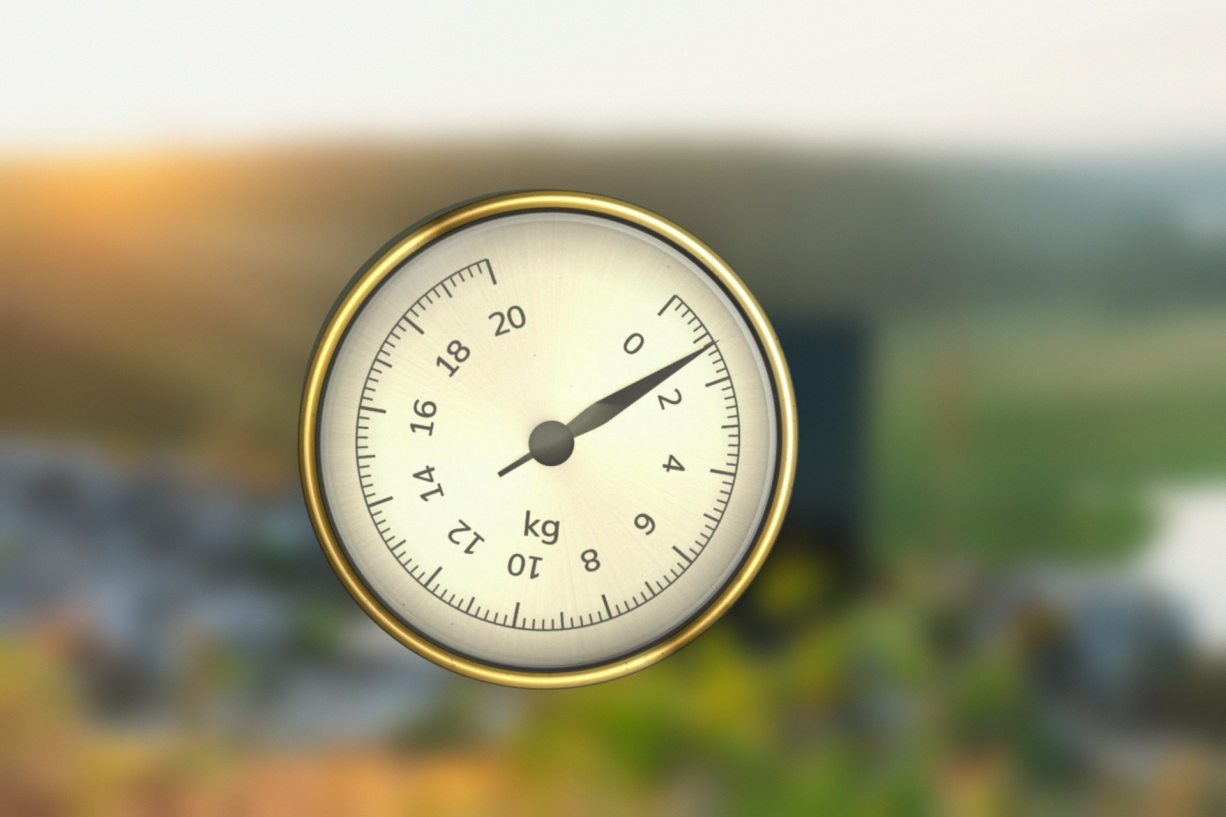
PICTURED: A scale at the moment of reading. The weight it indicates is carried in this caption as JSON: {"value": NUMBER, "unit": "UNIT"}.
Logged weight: {"value": 1.2, "unit": "kg"}
